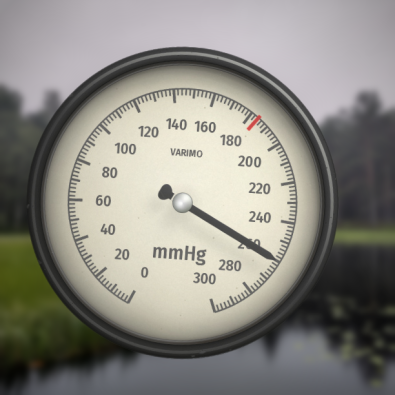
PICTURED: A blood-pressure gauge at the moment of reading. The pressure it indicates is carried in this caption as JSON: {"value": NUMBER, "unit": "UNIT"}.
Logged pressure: {"value": 260, "unit": "mmHg"}
